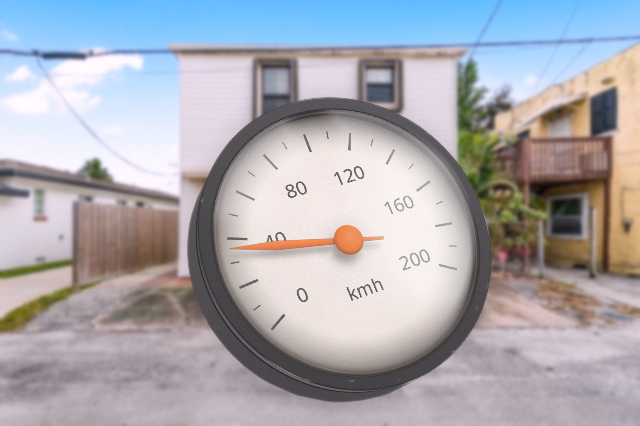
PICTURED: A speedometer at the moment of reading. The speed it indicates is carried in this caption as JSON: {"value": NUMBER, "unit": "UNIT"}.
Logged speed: {"value": 35, "unit": "km/h"}
